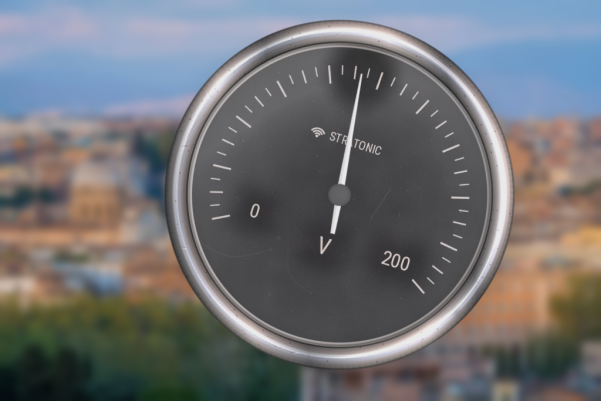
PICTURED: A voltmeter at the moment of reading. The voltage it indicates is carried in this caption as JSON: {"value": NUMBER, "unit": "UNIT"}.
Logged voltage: {"value": 92.5, "unit": "V"}
